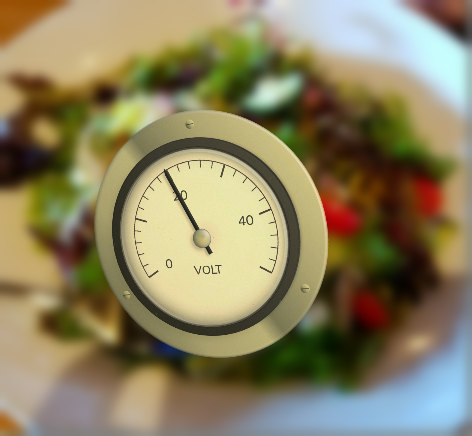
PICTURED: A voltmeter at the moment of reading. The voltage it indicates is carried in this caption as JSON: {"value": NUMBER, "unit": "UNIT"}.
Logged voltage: {"value": 20, "unit": "V"}
